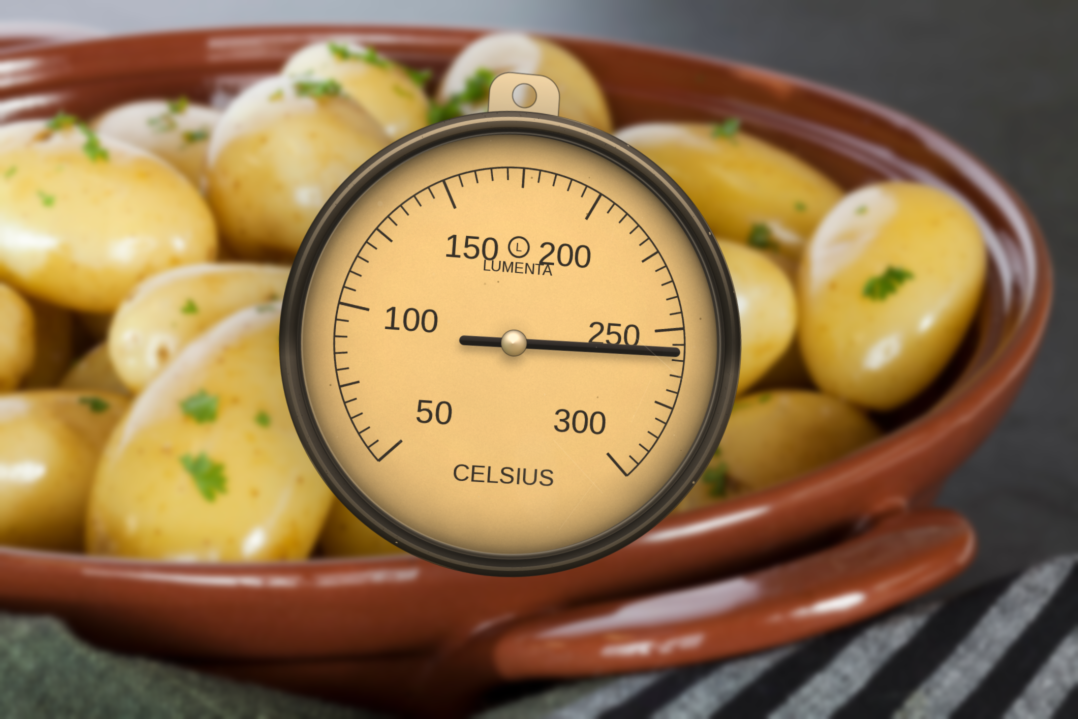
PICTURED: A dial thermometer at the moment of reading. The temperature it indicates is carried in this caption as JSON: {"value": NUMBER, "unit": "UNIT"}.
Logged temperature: {"value": 257.5, "unit": "°C"}
